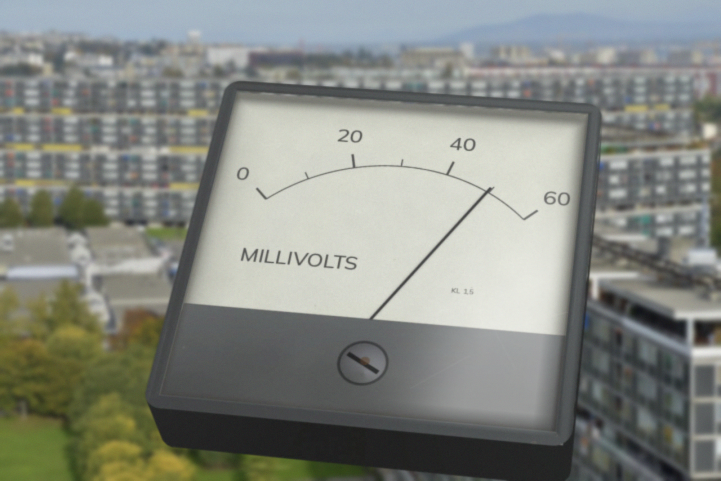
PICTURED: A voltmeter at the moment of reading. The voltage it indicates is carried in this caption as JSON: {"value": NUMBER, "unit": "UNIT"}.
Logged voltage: {"value": 50, "unit": "mV"}
